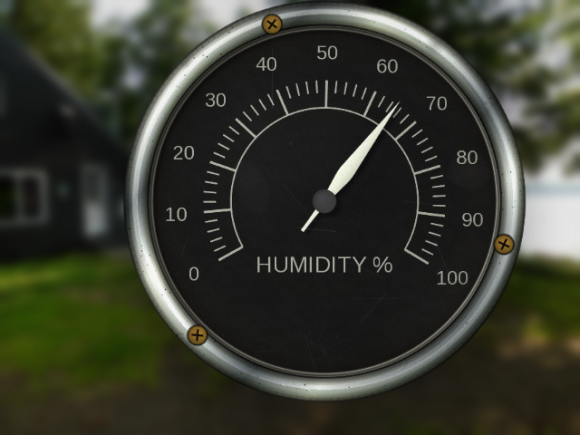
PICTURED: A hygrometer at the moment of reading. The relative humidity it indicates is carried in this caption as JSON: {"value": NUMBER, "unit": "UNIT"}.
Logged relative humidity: {"value": 65, "unit": "%"}
